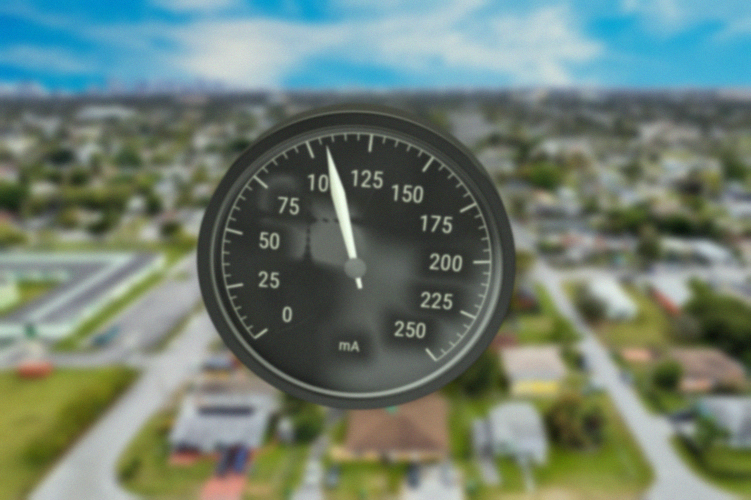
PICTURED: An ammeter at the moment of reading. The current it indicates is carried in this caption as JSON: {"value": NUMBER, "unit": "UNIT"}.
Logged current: {"value": 107.5, "unit": "mA"}
